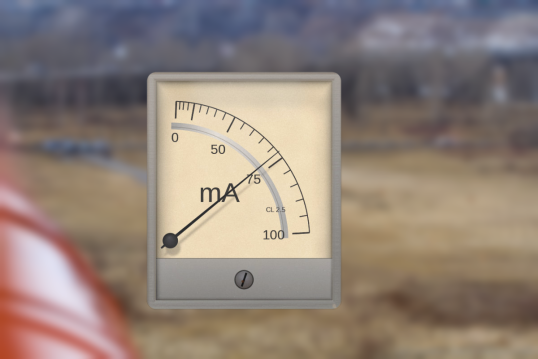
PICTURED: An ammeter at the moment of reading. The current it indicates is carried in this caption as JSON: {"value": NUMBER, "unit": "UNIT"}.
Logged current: {"value": 72.5, "unit": "mA"}
